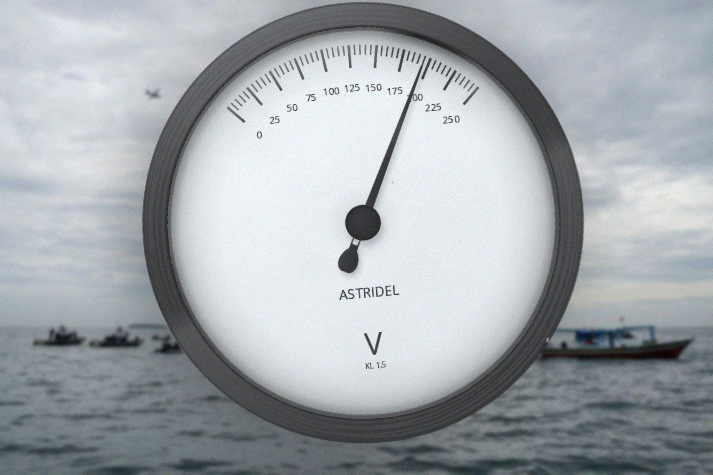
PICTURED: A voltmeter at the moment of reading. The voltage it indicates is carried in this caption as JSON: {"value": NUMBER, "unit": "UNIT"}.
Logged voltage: {"value": 195, "unit": "V"}
